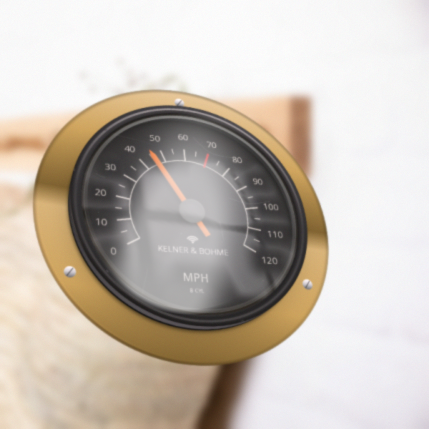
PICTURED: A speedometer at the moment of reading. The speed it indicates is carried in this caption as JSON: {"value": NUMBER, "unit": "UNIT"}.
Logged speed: {"value": 45, "unit": "mph"}
